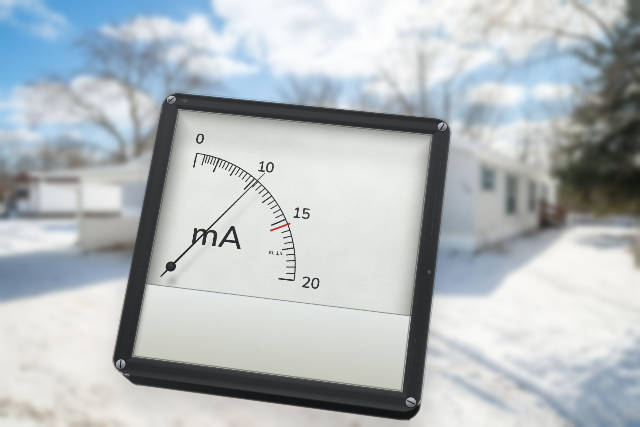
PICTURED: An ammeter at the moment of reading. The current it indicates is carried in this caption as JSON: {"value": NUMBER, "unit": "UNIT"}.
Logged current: {"value": 10.5, "unit": "mA"}
